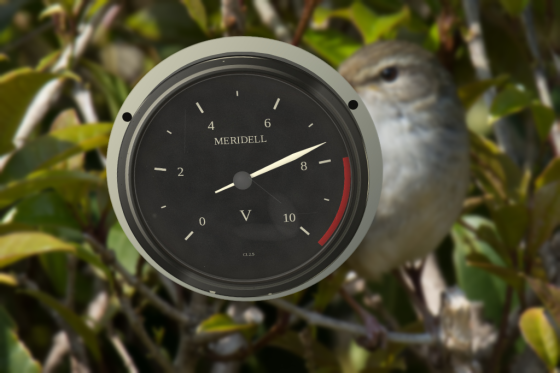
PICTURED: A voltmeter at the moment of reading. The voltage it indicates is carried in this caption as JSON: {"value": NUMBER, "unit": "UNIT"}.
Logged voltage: {"value": 7.5, "unit": "V"}
